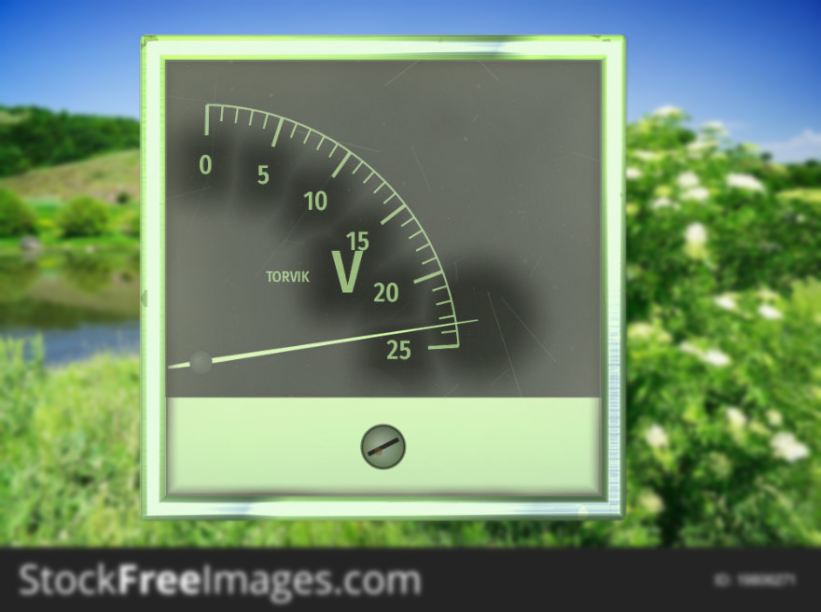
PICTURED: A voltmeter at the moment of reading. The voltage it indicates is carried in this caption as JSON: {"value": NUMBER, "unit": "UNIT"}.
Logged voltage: {"value": 23.5, "unit": "V"}
